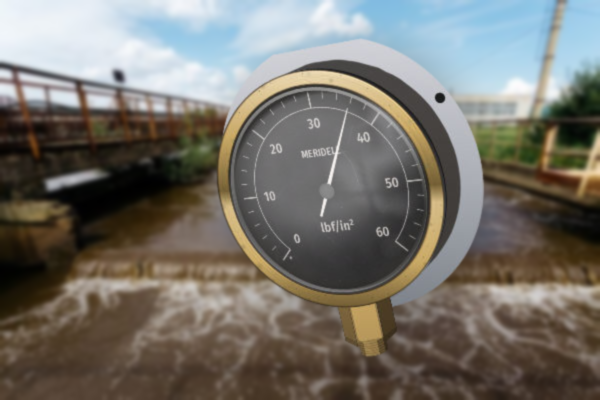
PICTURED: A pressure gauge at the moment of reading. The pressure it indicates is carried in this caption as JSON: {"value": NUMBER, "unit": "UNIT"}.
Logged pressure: {"value": 36, "unit": "psi"}
